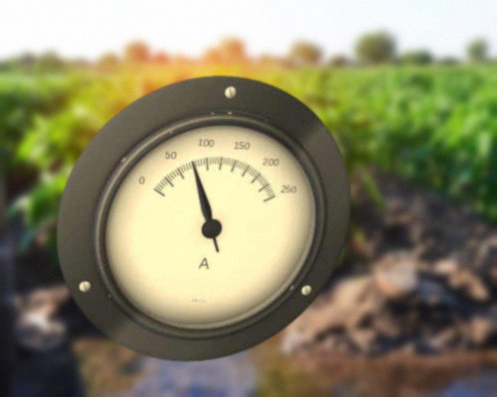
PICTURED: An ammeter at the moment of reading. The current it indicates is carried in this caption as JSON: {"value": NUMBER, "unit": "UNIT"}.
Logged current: {"value": 75, "unit": "A"}
